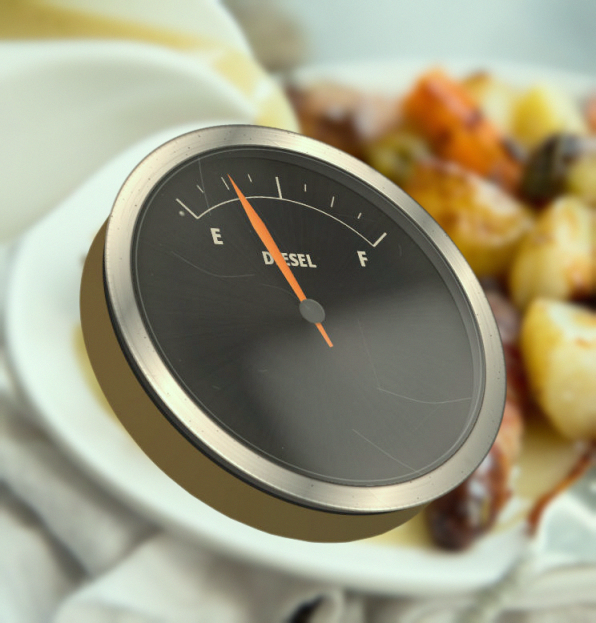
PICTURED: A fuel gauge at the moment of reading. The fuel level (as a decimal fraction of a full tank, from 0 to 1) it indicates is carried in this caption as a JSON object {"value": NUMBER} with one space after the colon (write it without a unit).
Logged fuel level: {"value": 0.25}
